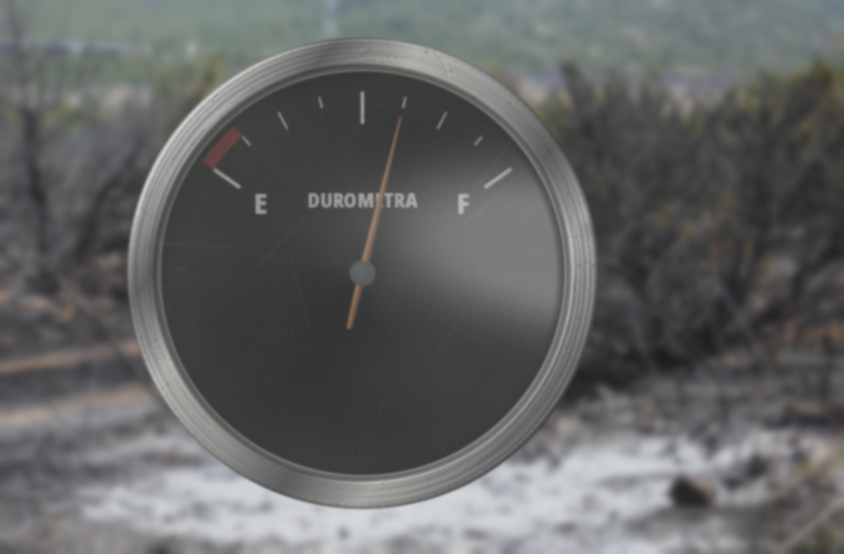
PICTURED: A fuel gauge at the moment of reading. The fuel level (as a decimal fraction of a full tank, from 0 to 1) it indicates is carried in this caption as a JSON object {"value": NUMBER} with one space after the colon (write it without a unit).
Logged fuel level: {"value": 0.625}
